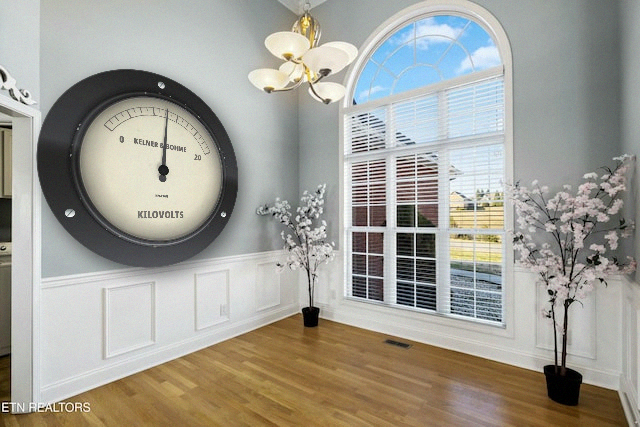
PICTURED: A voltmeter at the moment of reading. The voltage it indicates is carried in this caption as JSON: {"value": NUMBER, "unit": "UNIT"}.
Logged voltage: {"value": 10, "unit": "kV"}
